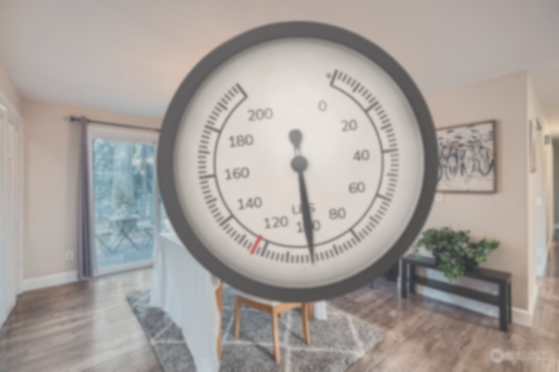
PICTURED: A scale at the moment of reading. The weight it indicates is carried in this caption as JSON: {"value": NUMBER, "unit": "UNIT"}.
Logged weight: {"value": 100, "unit": "lb"}
